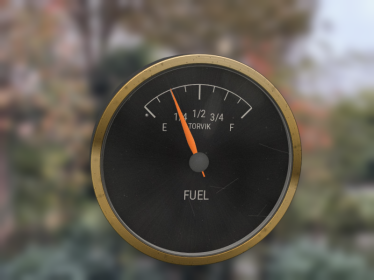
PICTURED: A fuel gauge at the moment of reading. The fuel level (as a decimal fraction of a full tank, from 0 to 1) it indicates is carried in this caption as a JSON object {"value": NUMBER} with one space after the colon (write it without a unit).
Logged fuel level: {"value": 0.25}
